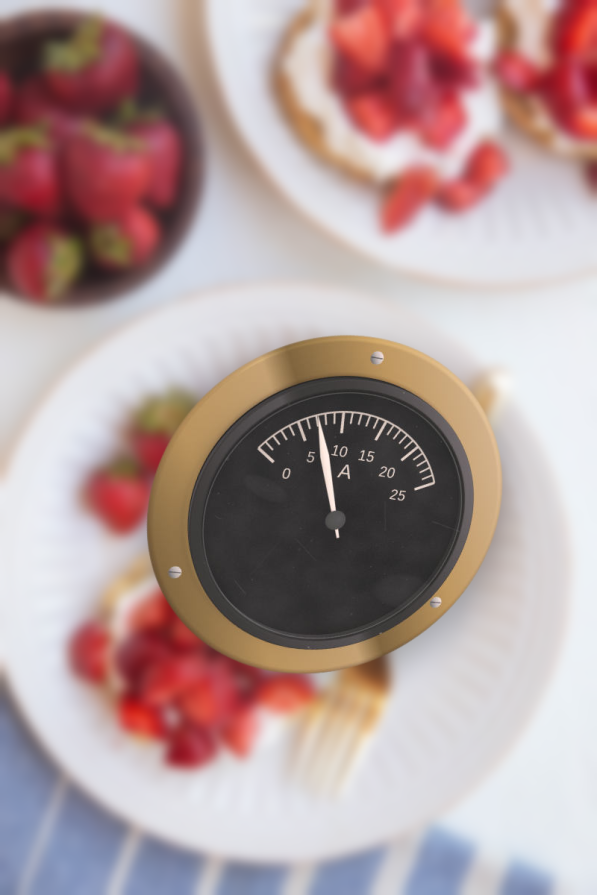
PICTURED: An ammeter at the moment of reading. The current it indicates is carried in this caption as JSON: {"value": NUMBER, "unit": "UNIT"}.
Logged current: {"value": 7, "unit": "A"}
